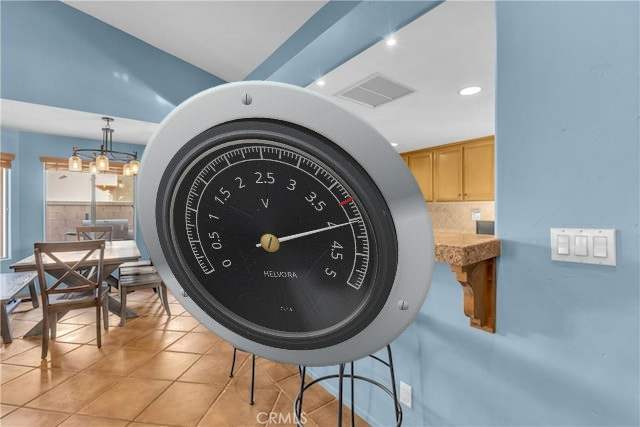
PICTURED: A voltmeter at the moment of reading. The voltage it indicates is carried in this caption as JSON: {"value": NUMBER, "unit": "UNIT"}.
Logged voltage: {"value": 4, "unit": "V"}
